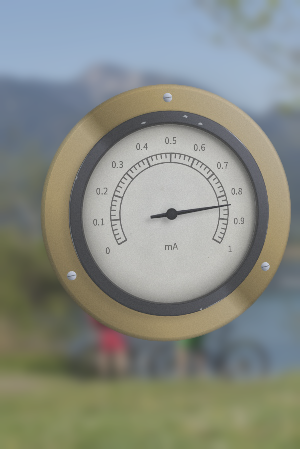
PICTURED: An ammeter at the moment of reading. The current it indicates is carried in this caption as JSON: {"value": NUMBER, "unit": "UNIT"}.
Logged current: {"value": 0.84, "unit": "mA"}
